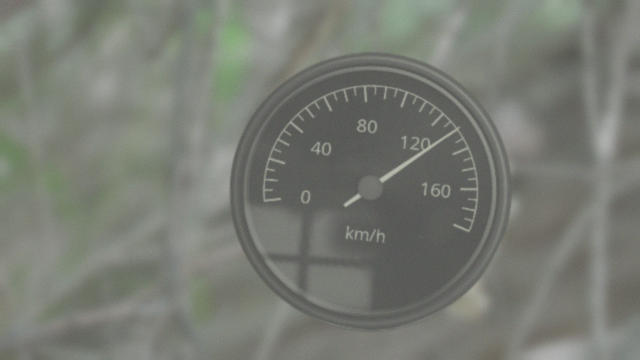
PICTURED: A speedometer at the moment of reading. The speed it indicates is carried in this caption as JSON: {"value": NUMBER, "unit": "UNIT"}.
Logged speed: {"value": 130, "unit": "km/h"}
